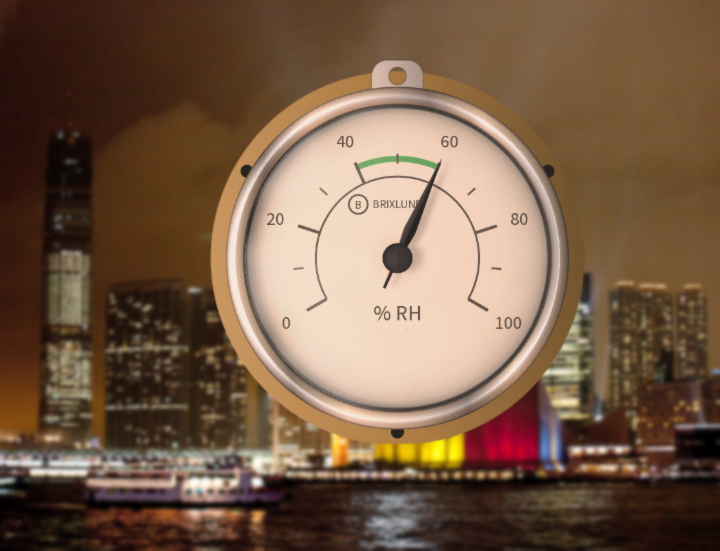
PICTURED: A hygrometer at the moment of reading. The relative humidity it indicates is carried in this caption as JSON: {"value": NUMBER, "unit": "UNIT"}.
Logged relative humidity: {"value": 60, "unit": "%"}
